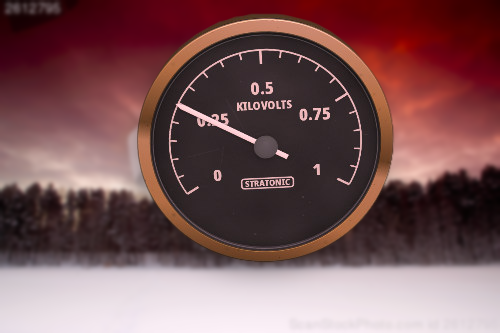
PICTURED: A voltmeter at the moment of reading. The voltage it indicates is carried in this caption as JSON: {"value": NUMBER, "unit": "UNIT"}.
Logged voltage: {"value": 0.25, "unit": "kV"}
